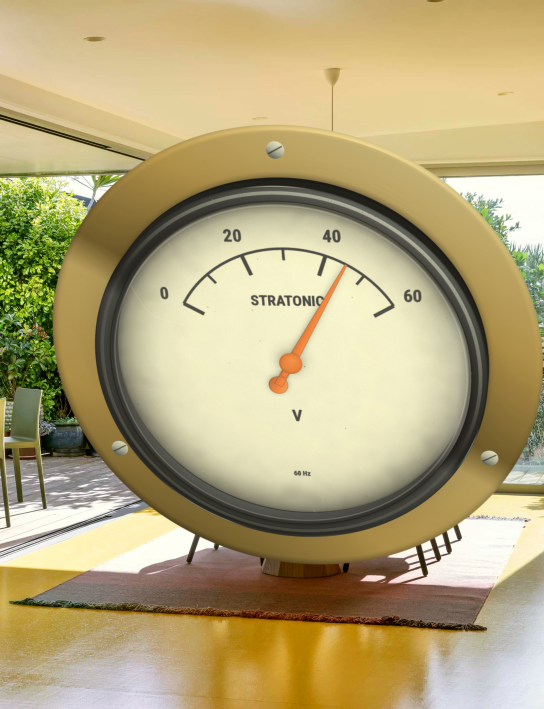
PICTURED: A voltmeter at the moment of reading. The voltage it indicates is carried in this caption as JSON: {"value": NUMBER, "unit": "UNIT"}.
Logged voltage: {"value": 45, "unit": "V"}
